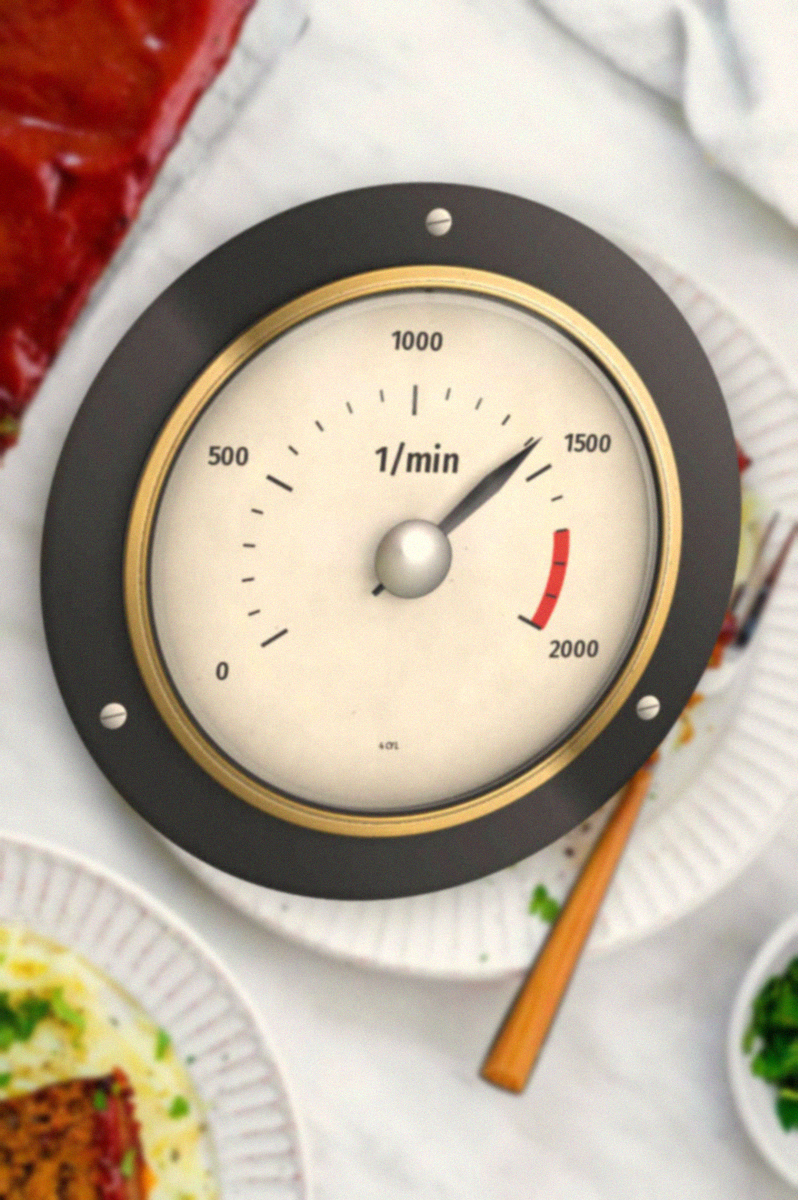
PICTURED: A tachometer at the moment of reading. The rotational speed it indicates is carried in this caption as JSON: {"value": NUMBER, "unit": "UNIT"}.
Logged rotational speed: {"value": 1400, "unit": "rpm"}
